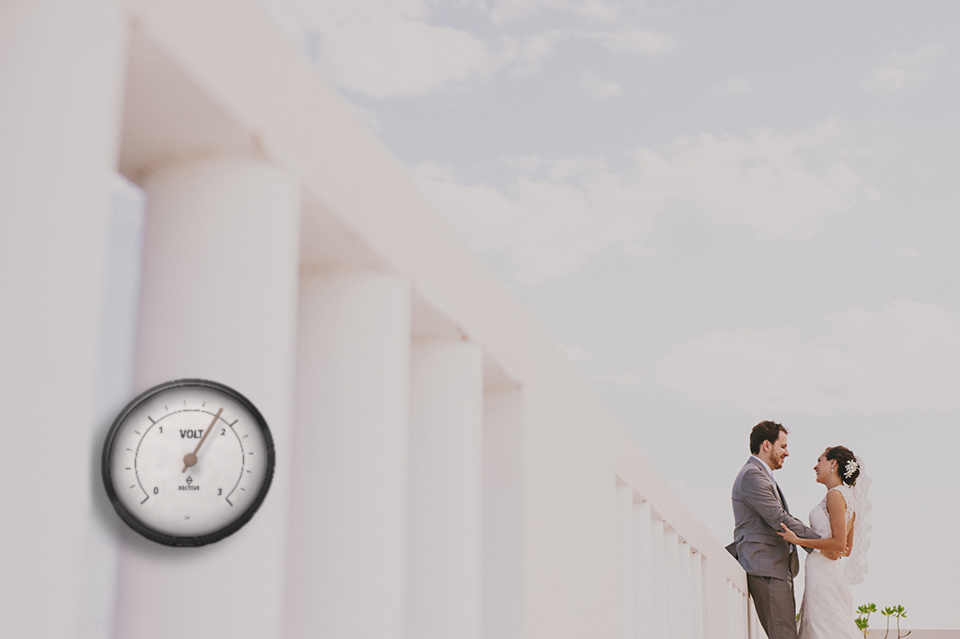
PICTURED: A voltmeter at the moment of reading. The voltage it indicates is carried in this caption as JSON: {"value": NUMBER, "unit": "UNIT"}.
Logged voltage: {"value": 1.8, "unit": "V"}
